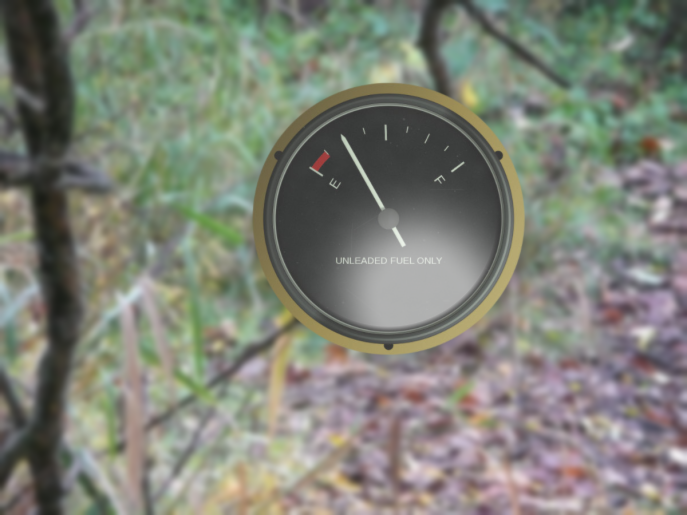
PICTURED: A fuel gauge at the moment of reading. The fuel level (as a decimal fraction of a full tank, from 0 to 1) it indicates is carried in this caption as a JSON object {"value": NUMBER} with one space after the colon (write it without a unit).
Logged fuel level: {"value": 0.25}
